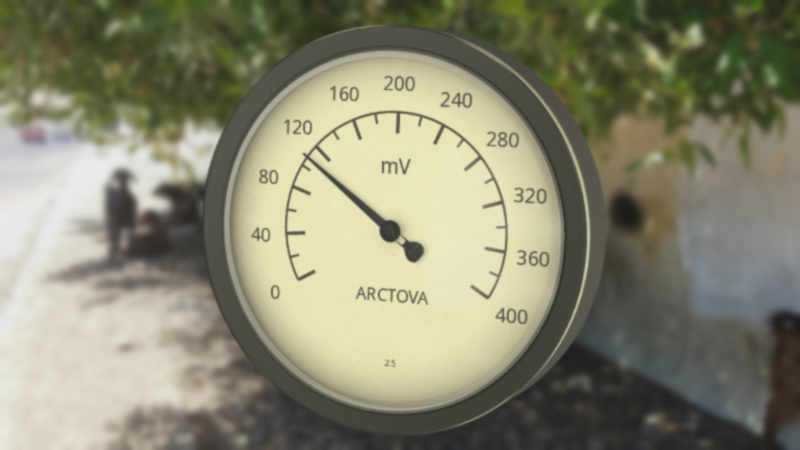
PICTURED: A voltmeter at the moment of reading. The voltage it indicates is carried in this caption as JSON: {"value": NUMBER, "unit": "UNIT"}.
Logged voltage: {"value": 110, "unit": "mV"}
